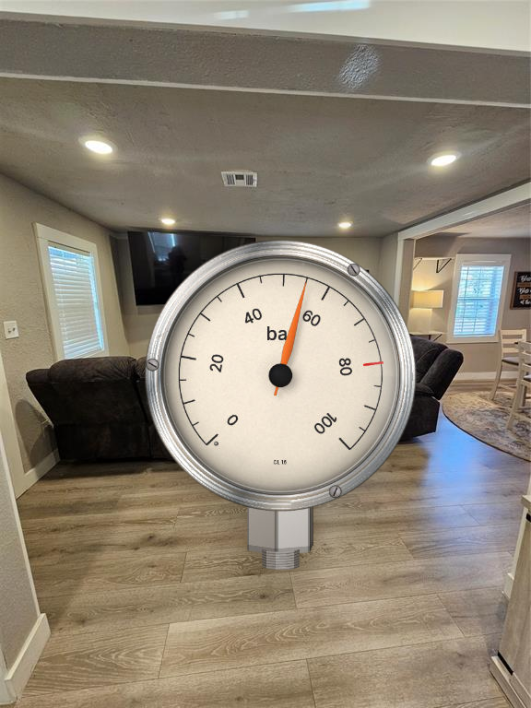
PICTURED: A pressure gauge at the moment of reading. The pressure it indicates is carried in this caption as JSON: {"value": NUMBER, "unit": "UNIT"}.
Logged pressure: {"value": 55, "unit": "bar"}
